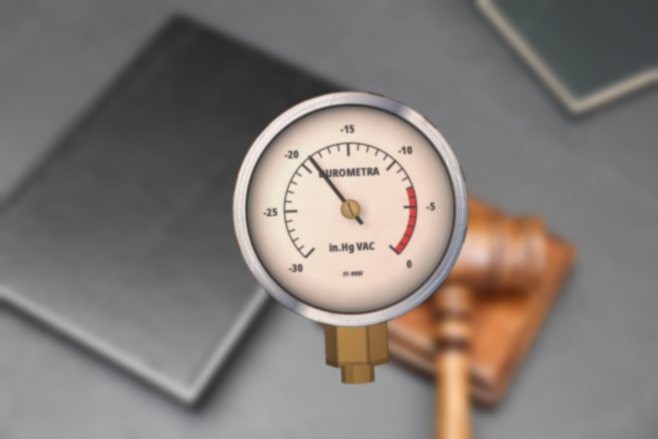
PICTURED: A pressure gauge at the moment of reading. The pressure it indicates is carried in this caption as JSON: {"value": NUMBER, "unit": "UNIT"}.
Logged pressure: {"value": -19, "unit": "inHg"}
